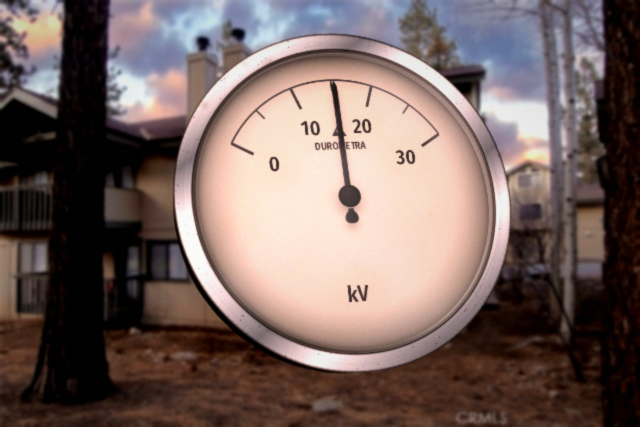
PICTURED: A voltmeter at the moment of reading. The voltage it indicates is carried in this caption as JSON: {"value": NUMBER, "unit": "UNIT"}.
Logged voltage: {"value": 15, "unit": "kV"}
